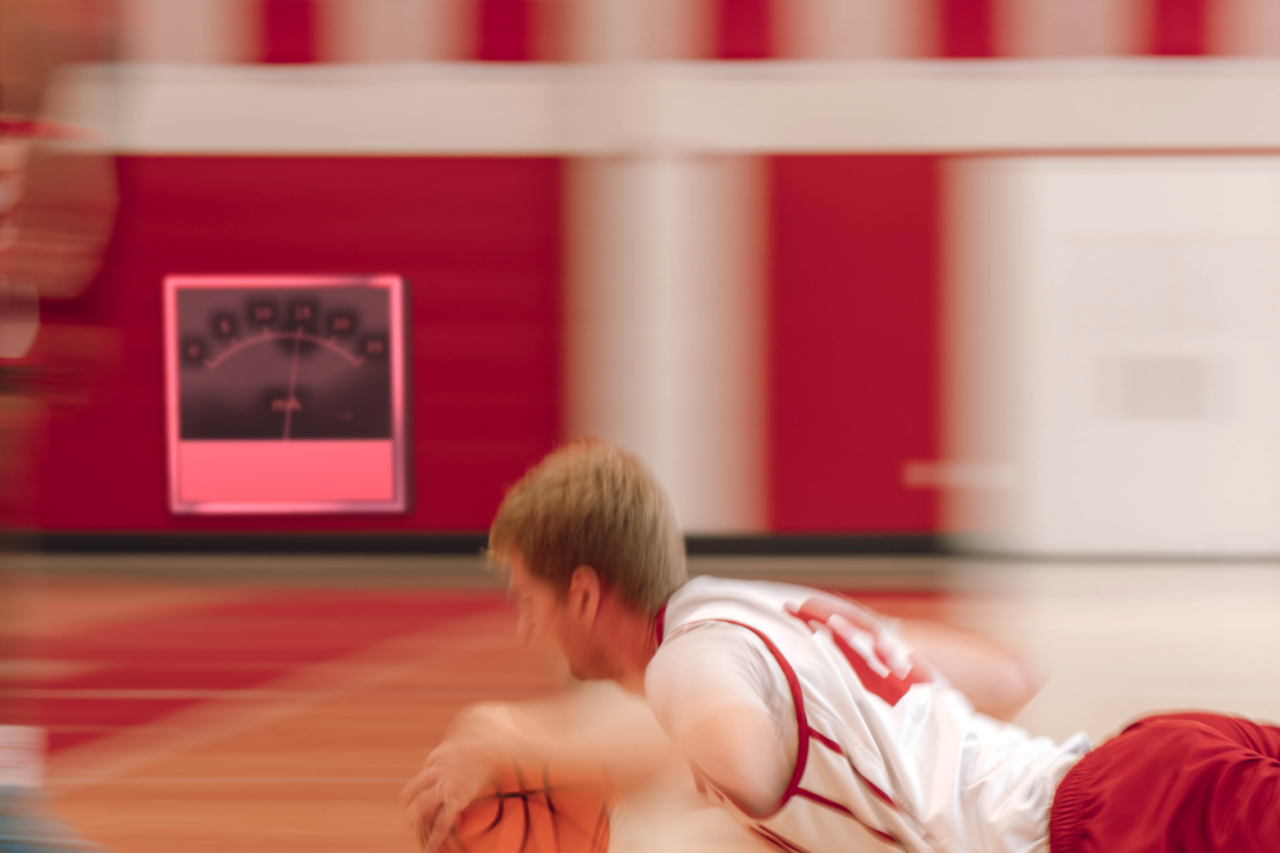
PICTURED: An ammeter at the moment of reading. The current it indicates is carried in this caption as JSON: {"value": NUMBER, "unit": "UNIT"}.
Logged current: {"value": 15, "unit": "mA"}
